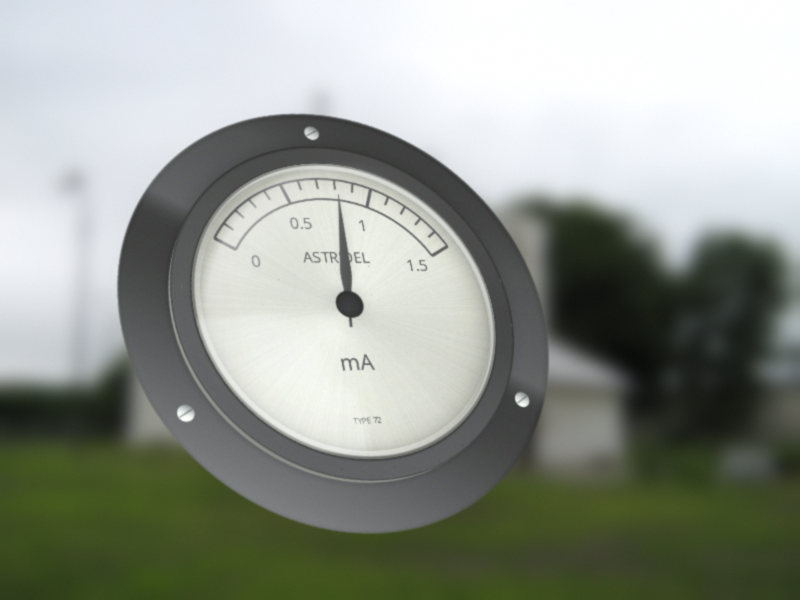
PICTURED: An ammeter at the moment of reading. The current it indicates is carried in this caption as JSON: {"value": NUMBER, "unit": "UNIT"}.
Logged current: {"value": 0.8, "unit": "mA"}
